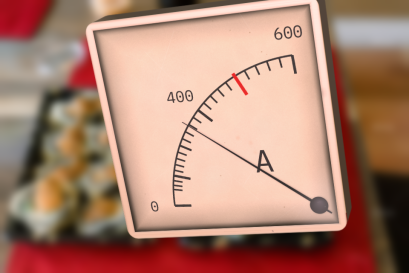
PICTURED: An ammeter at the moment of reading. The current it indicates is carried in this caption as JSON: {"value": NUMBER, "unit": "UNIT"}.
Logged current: {"value": 360, "unit": "A"}
